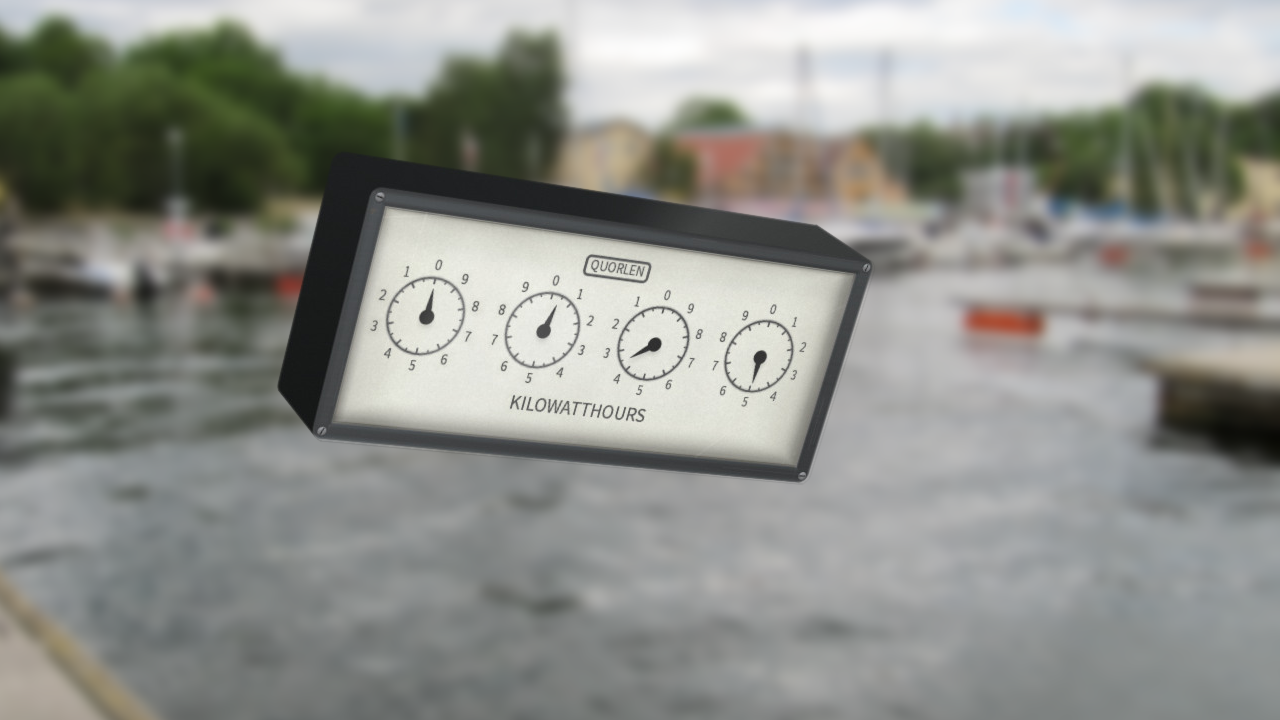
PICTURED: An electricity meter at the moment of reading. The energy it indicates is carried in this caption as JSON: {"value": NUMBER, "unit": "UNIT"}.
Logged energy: {"value": 35, "unit": "kWh"}
